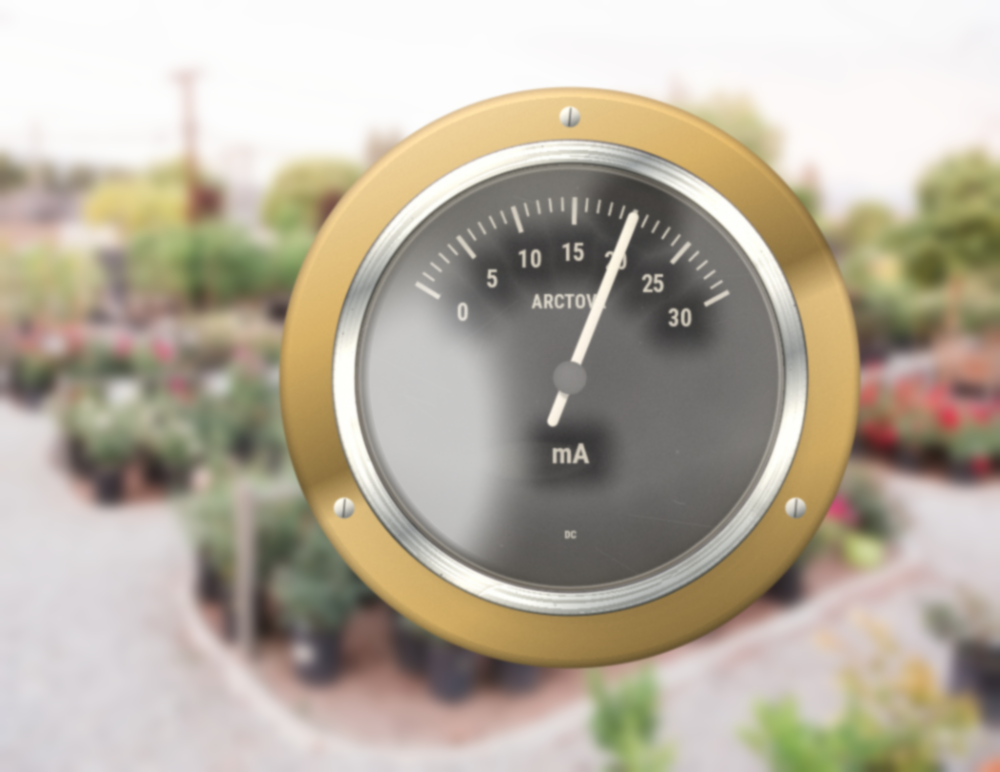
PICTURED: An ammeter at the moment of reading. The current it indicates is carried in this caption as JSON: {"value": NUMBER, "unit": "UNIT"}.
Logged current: {"value": 20, "unit": "mA"}
